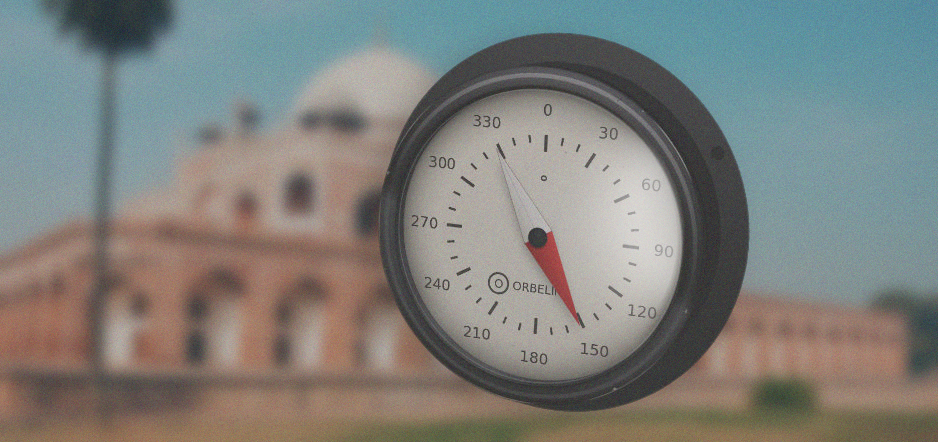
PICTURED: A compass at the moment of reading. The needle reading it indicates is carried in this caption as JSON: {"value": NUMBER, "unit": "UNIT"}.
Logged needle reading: {"value": 150, "unit": "°"}
